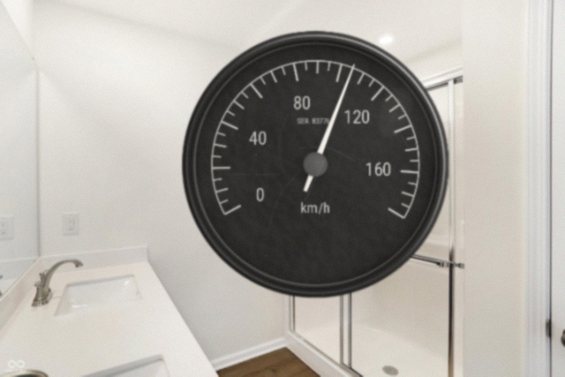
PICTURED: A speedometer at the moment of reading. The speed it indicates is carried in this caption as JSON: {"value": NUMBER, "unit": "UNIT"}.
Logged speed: {"value": 105, "unit": "km/h"}
